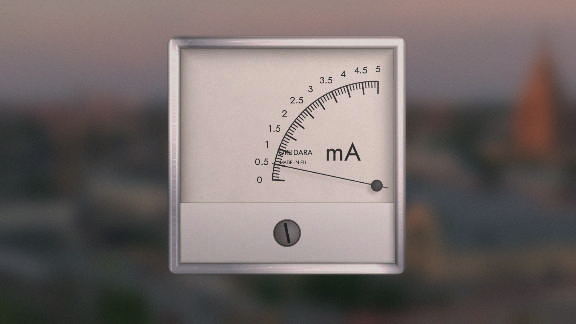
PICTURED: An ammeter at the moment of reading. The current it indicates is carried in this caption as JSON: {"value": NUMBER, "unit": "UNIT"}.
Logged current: {"value": 0.5, "unit": "mA"}
